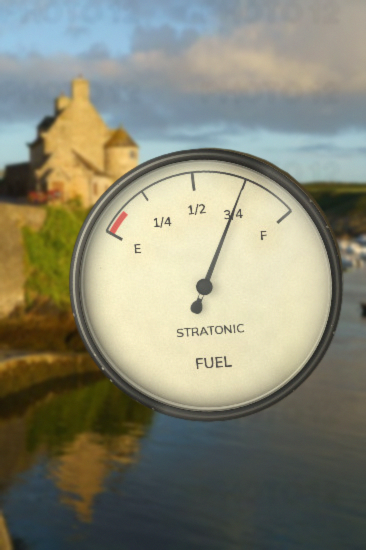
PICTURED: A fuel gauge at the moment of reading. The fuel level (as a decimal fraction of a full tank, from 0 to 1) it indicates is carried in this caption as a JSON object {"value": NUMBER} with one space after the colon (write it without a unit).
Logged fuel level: {"value": 0.75}
